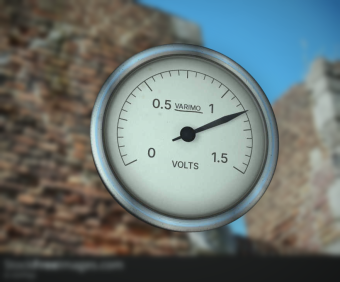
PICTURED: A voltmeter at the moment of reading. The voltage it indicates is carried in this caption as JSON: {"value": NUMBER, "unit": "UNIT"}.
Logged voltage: {"value": 1.15, "unit": "V"}
